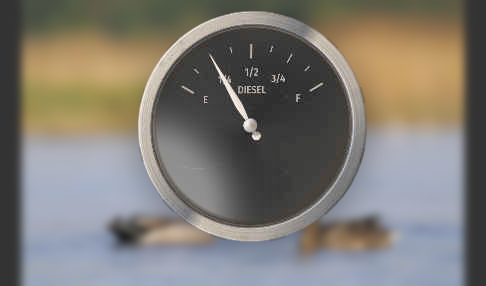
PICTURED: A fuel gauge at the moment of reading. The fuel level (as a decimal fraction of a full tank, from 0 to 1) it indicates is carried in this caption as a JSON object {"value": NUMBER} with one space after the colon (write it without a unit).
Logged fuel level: {"value": 0.25}
